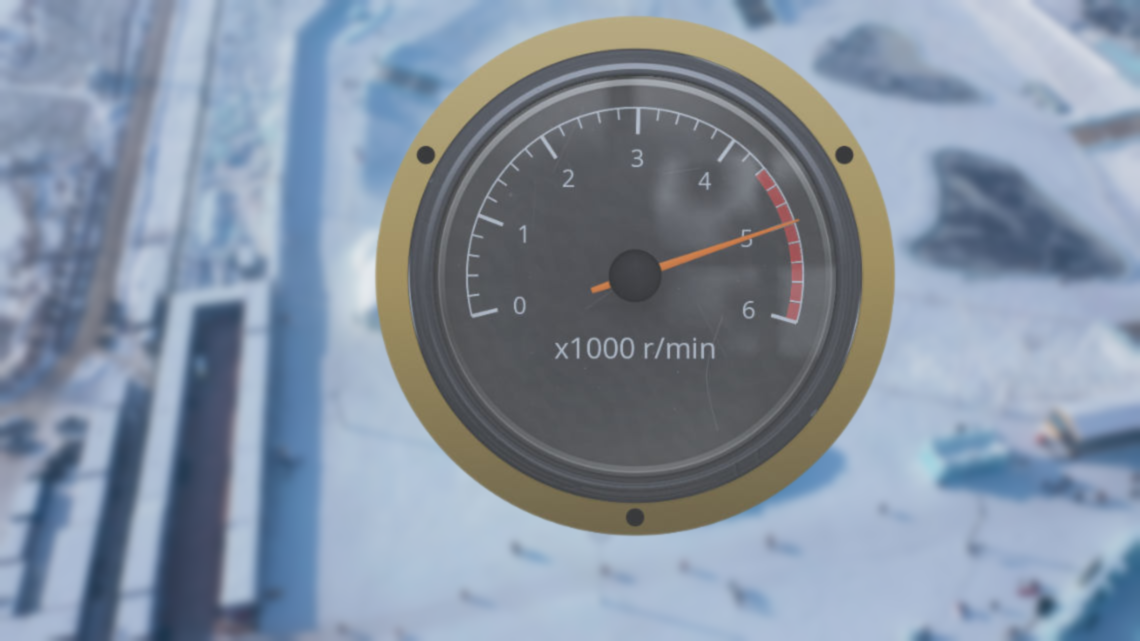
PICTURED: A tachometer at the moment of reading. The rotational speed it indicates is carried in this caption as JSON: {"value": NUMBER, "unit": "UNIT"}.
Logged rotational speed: {"value": 5000, "unit": "rpm"}
